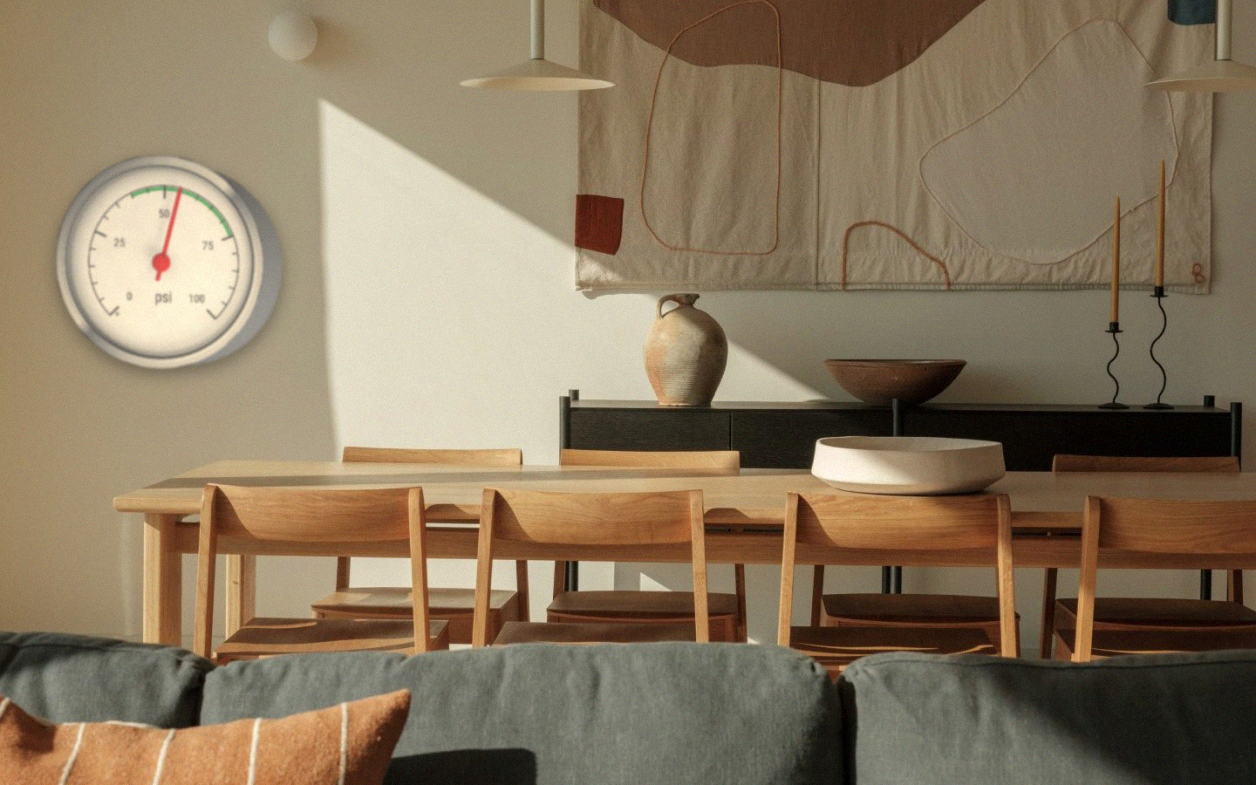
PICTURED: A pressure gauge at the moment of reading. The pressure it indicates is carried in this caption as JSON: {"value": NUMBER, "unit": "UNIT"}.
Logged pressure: {"value": 55, "unit": "psi"}
